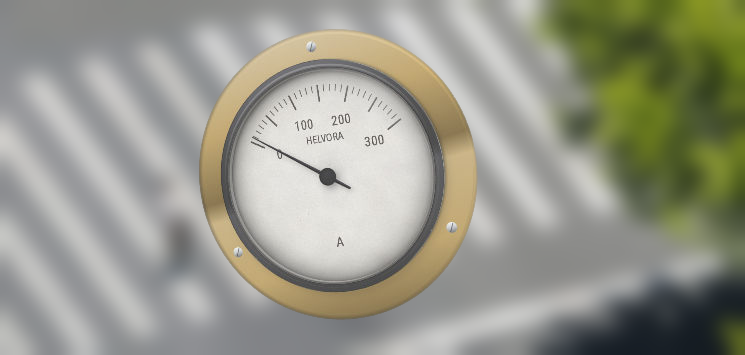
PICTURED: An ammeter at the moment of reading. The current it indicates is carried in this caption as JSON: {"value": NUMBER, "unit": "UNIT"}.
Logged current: {"value": 10, "unit": "A"}
